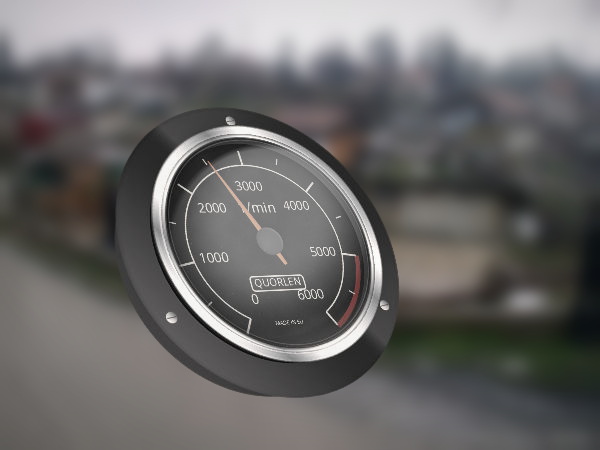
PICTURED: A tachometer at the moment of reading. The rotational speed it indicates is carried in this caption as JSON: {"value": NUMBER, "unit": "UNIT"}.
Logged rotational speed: {"value": 2500, "unit": "rpm"}
